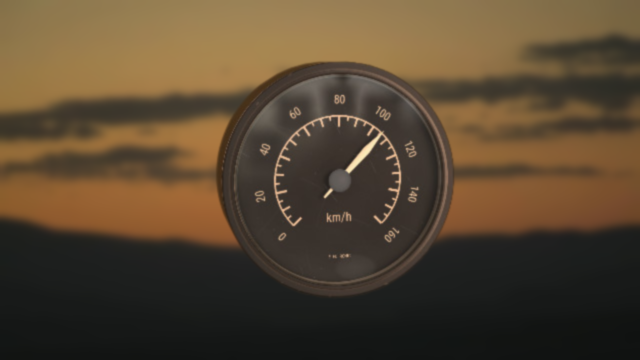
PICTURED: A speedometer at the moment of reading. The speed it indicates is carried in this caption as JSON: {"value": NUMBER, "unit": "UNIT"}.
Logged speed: {"value": 105, "unit": "km/h"}
